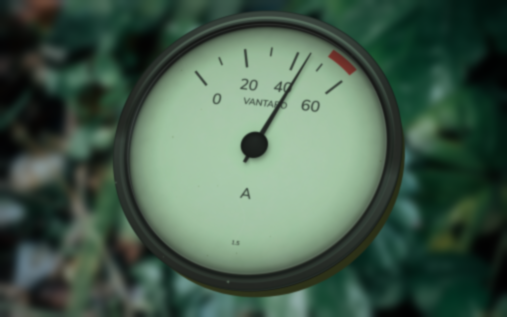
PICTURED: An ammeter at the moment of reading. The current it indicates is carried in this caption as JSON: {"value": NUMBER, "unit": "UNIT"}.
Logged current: {"value": 45, "unit": "A"}
